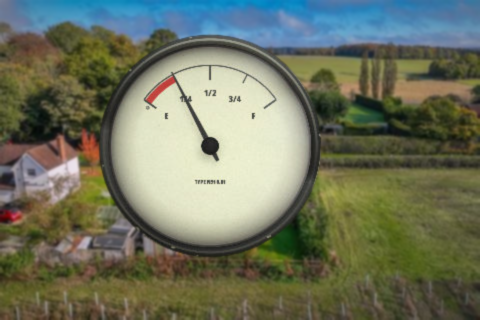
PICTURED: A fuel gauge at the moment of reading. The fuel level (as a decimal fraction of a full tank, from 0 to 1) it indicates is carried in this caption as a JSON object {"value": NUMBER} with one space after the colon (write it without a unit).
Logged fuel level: {"value": 0.25}
